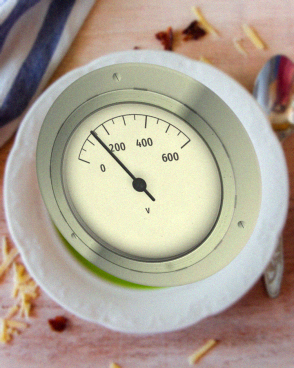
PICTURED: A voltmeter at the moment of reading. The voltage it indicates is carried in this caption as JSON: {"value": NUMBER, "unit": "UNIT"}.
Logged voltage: {"value": 150, "unit": "V"}
